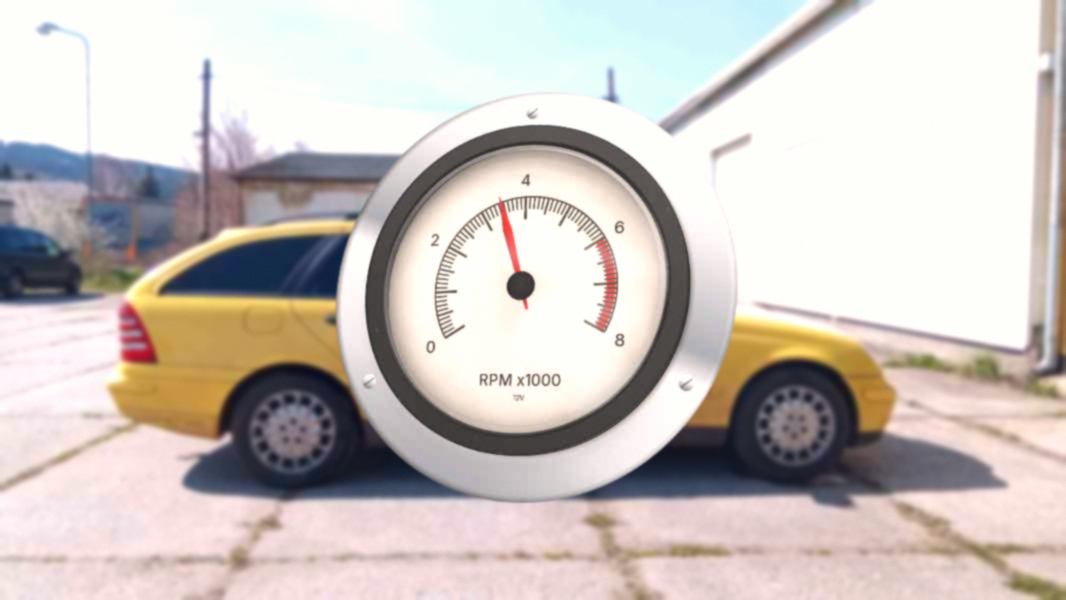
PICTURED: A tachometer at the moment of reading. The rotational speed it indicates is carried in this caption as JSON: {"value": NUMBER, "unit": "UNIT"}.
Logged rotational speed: {"value": 3500, "unit": "rpm"}
